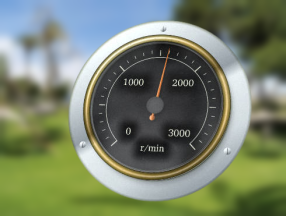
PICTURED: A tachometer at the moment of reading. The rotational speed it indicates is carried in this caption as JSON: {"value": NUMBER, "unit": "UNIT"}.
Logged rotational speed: {"value": 1600, "unit": "rpm"}
